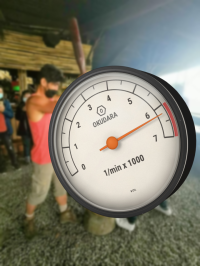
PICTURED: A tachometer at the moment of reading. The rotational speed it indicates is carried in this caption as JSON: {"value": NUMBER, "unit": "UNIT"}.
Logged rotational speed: {"value": 6250, "unit": "rpm"}
